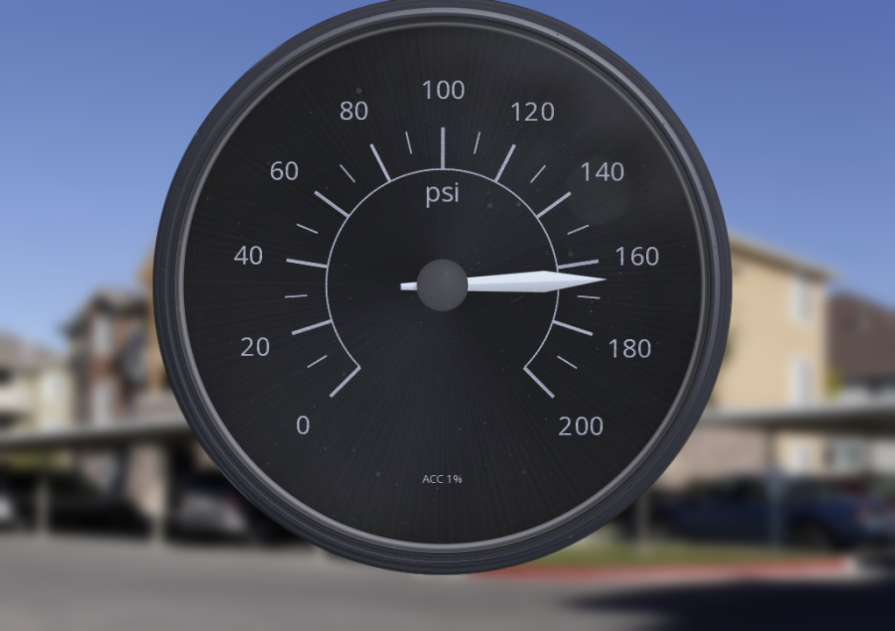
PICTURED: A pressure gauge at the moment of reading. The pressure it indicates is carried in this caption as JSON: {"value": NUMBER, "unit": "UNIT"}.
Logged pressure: {"value": 165, "unit": "psi"}
